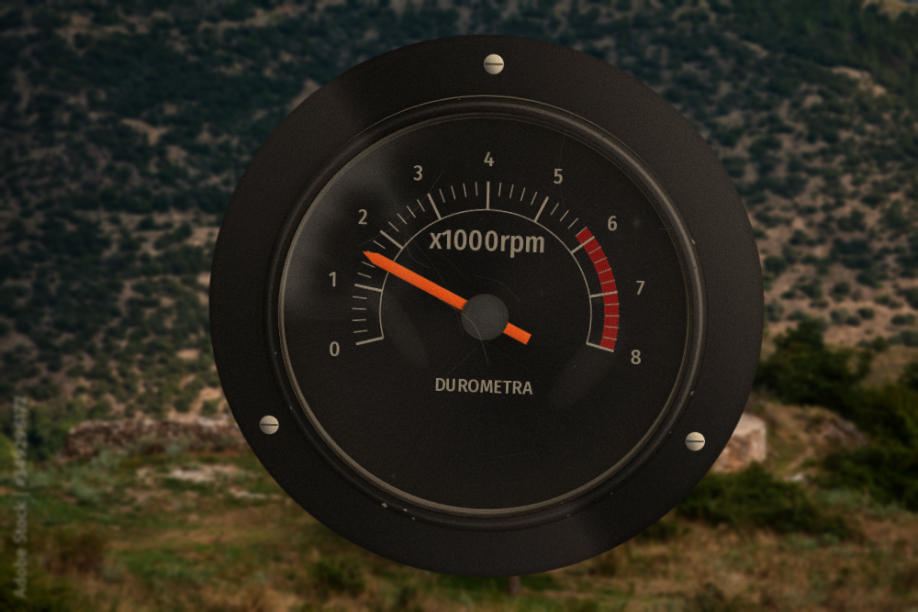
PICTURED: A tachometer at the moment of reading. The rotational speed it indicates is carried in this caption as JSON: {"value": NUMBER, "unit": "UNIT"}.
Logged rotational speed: {"value": 1600, "unit": "rpm"}
